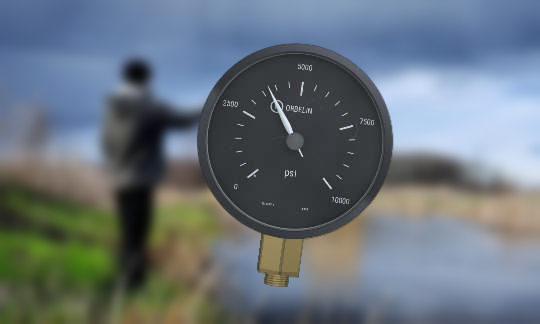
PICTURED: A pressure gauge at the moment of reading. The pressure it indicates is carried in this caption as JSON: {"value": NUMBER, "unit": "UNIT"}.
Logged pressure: {"value": 3750, "unit": "psi"}
